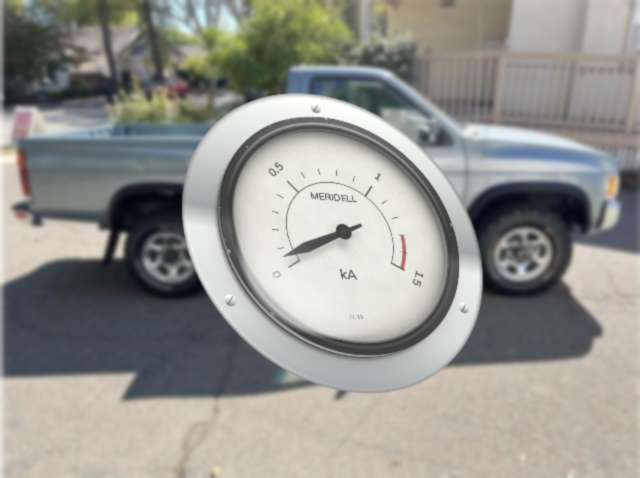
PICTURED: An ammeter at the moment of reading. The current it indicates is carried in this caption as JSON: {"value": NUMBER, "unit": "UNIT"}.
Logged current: {"value": 0.05, "unit": "kA"}
